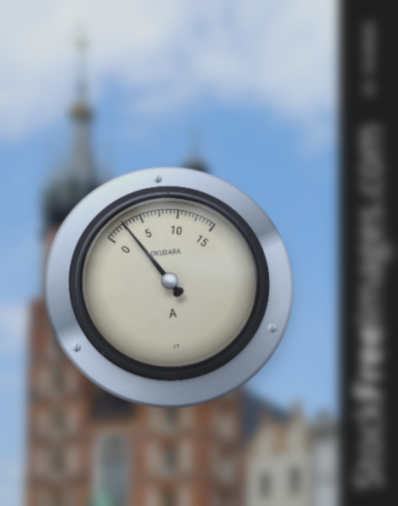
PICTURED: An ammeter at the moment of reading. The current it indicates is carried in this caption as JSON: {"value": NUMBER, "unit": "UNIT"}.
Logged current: {"value": 2.5, "unit": "A"}
